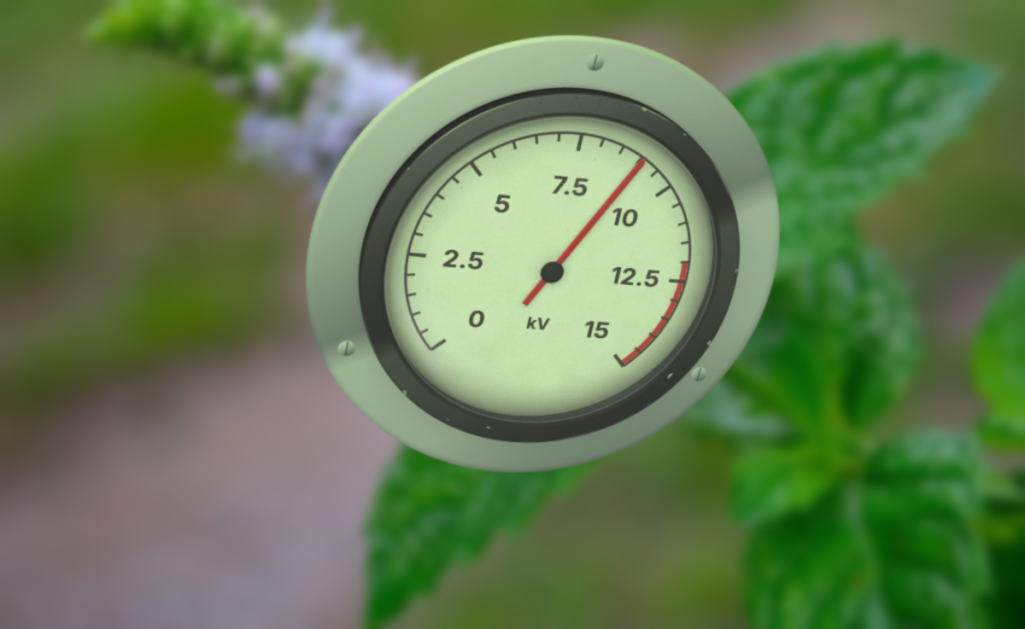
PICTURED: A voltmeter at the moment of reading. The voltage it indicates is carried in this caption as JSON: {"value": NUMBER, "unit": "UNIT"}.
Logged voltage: {"value": 9, "unit": "kV"}
